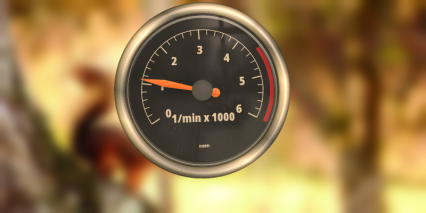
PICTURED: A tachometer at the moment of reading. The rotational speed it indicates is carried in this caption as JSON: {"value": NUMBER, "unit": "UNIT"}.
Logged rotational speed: {"value": 1100, "unit": "rpm"}
